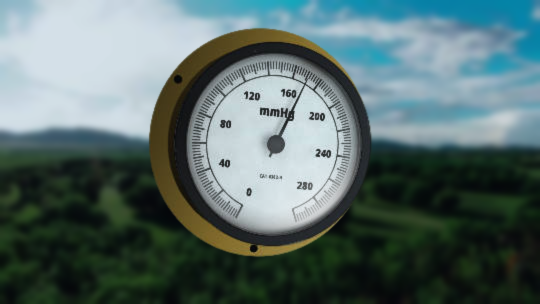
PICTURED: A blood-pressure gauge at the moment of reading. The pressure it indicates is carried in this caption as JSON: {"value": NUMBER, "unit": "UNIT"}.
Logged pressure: {"value": 170, "unit": "mmHg"}
